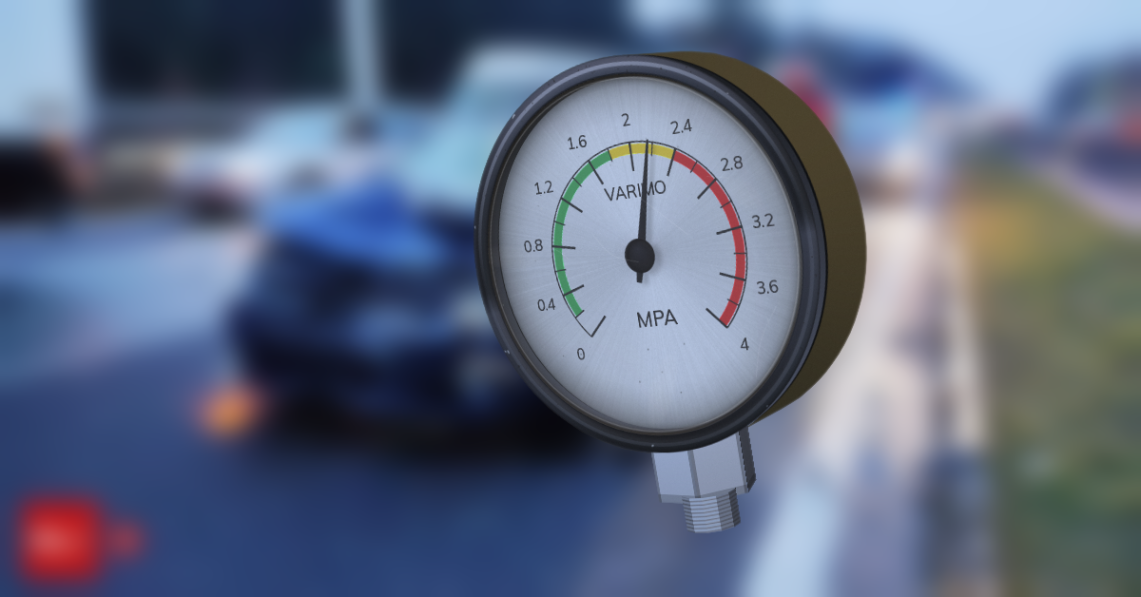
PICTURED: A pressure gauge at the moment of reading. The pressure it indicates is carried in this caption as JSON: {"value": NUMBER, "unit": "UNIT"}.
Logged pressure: {"value": 2.2, "unit": "MPa"}
